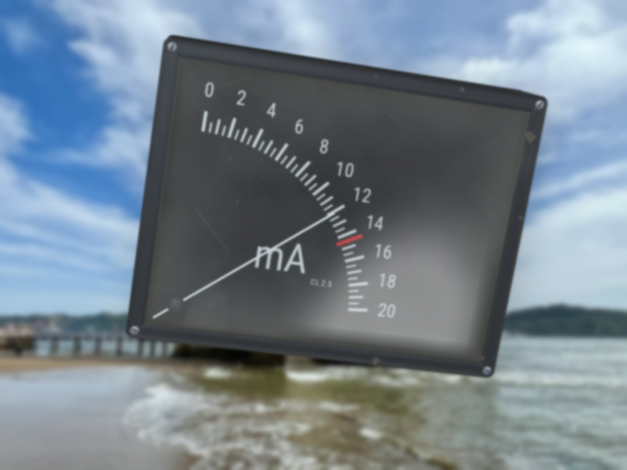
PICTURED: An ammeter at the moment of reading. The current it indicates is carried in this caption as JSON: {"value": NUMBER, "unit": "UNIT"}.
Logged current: {"value": 12, "unit": "mA"}
